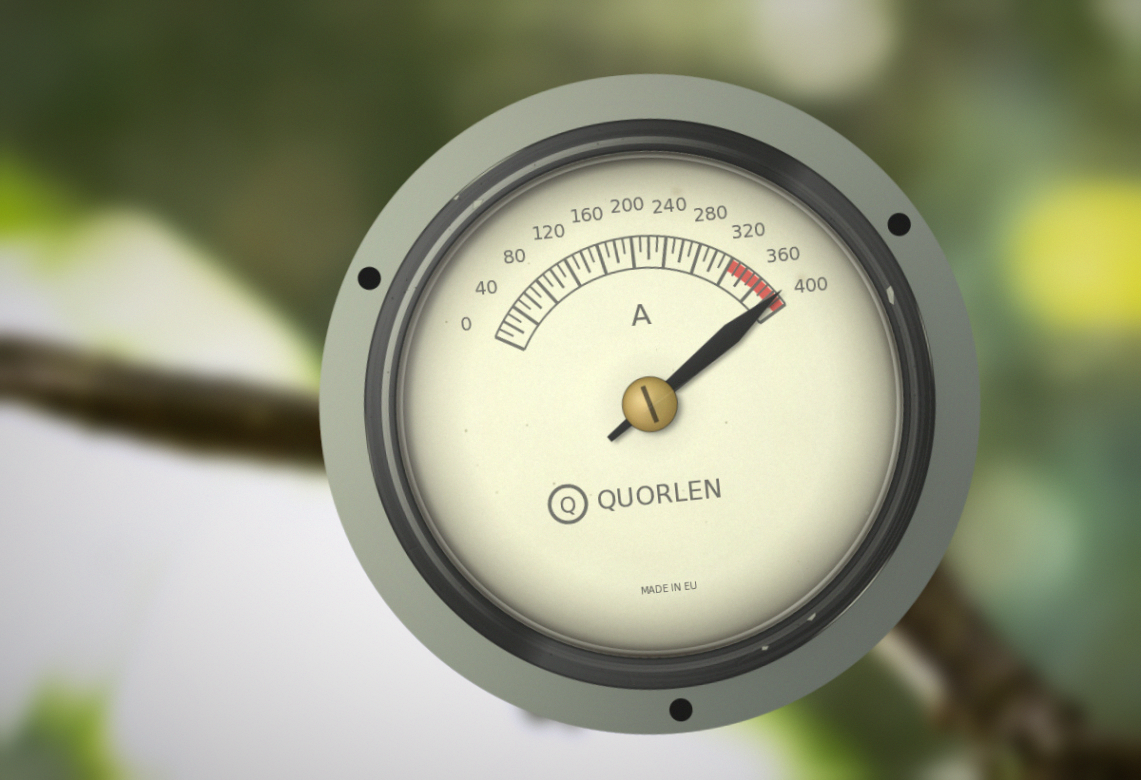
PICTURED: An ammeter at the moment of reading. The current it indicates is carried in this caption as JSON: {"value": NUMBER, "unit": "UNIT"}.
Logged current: {"value": 385, "unit": "A"}
